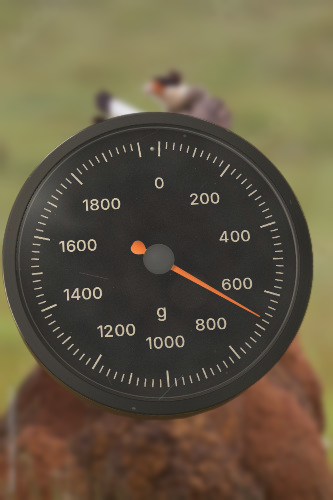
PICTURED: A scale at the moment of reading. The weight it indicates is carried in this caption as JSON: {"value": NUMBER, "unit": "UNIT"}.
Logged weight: {"value": 680, "unit": "g"}
